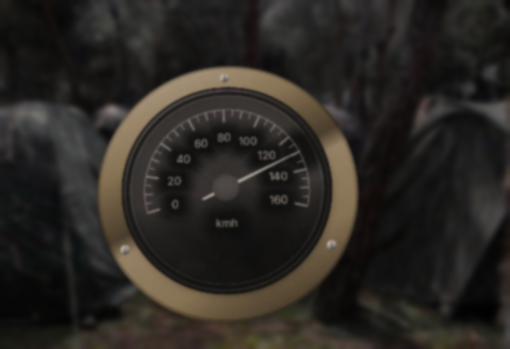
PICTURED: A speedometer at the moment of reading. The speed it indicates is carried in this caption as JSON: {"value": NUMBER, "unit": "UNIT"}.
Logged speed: {"value": 130, "unit": "km/h"}
